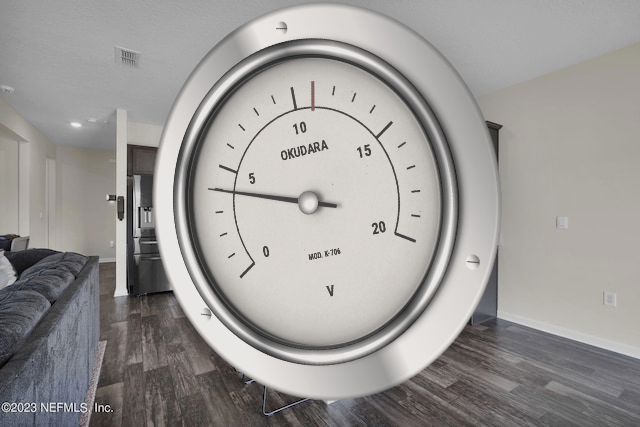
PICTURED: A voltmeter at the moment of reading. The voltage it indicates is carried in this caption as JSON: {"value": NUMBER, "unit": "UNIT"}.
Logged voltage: {"value": 4, "unit": "V"}
